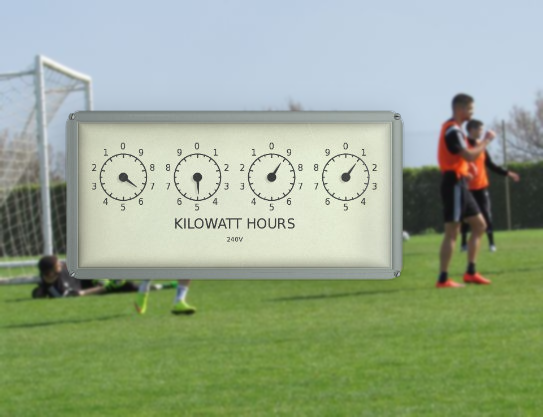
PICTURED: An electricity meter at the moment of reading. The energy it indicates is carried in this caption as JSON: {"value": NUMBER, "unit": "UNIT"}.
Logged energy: {"value": 6491, "unit": "kWh"}
